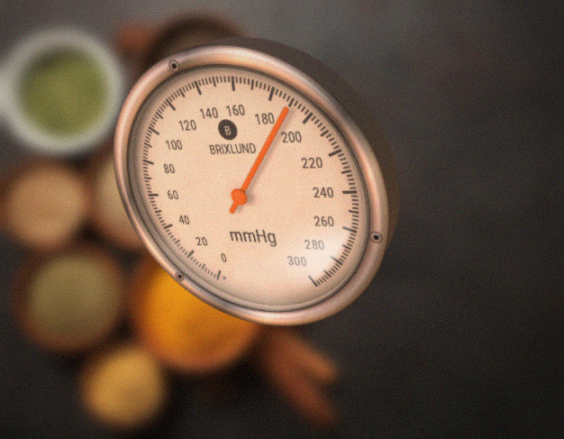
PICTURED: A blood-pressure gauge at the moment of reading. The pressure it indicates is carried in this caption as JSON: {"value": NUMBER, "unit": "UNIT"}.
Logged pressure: {"value": 190, "unit": "mmHg"}
